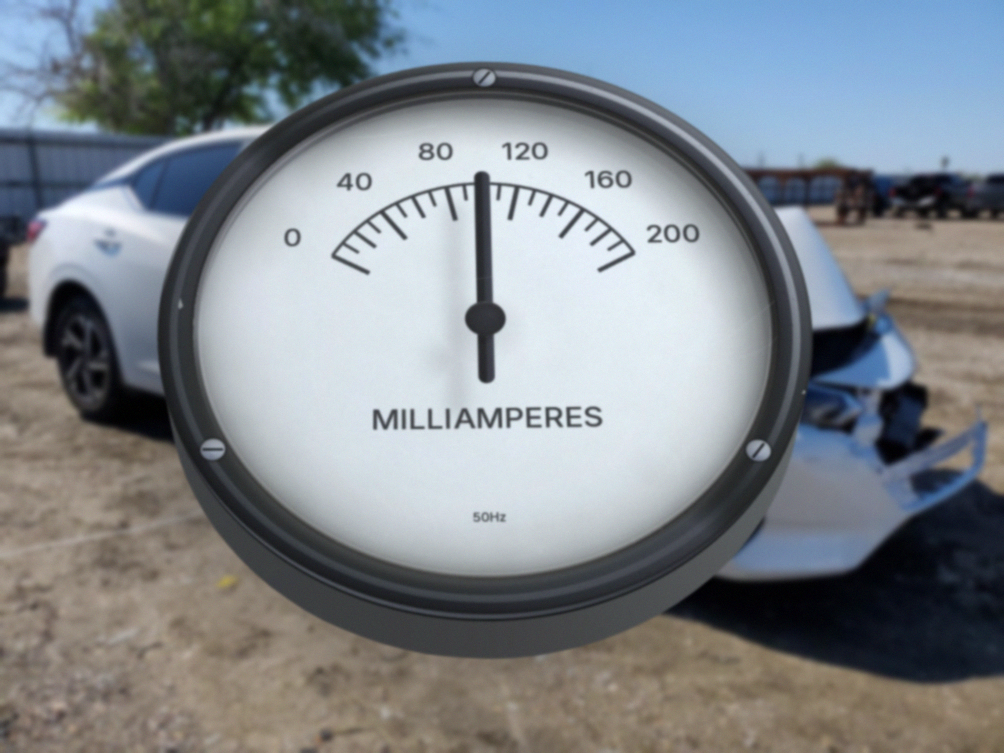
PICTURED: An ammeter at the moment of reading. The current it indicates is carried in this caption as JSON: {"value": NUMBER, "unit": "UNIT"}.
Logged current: {"value": 100, "unit": "mA"}
